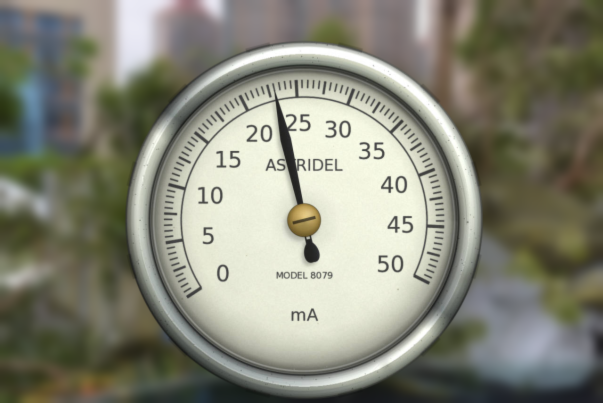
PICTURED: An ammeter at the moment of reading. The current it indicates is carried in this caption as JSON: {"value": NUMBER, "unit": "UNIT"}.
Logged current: {"value": 23, "unit": "mA"}
